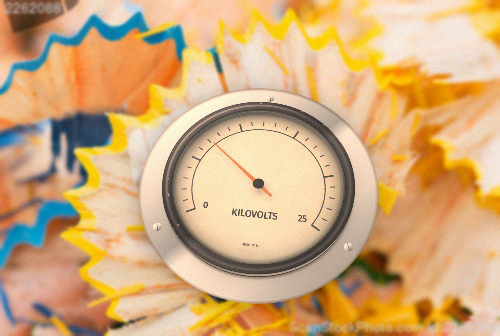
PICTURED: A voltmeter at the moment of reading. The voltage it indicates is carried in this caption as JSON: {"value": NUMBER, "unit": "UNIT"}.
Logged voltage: {"value": 7, "unit": "kV"}
